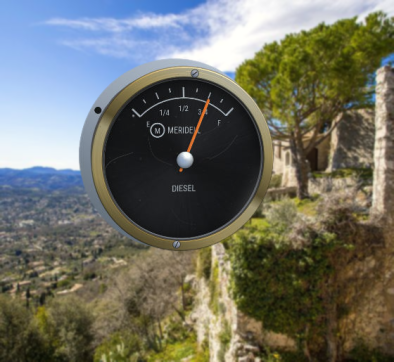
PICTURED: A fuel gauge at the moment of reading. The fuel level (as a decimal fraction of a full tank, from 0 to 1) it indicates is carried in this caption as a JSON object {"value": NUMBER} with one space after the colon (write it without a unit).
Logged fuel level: {"value": 0.75}
